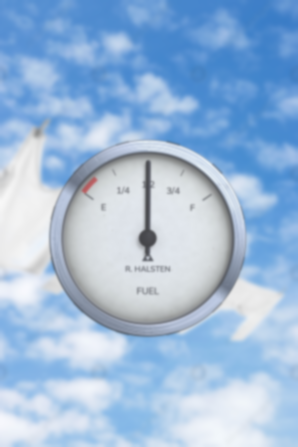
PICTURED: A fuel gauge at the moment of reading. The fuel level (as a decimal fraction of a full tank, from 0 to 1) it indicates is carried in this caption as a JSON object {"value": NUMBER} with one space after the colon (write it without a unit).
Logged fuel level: {"value": 0.5}
